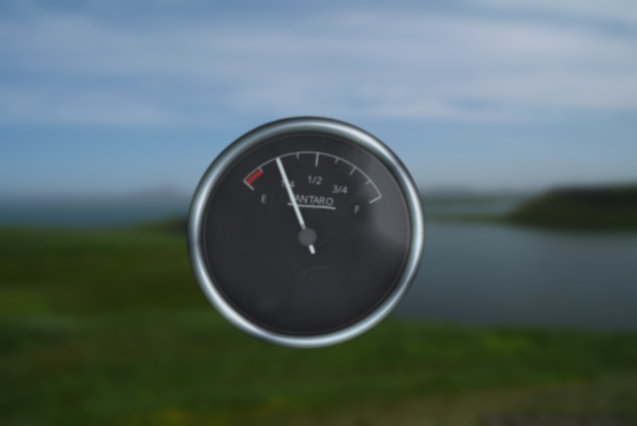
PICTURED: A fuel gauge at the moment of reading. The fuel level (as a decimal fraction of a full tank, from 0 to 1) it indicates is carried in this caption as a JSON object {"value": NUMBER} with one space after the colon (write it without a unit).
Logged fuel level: {"value": 0.25}
